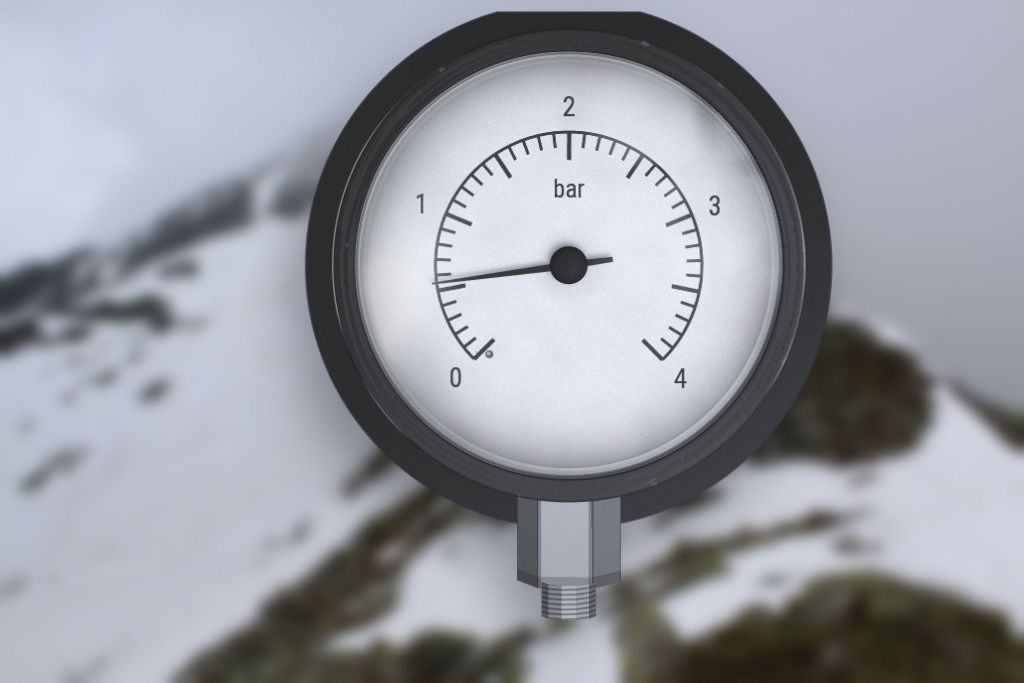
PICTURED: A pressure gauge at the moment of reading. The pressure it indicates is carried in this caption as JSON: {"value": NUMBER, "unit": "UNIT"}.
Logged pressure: {"value": 0.55, "unit": "bar"}
